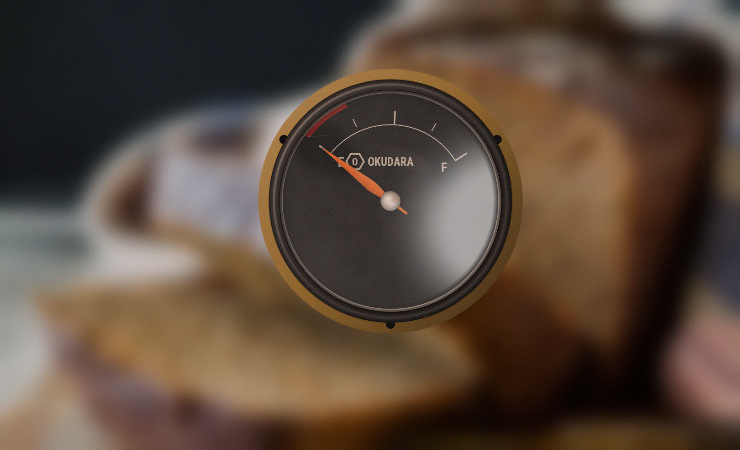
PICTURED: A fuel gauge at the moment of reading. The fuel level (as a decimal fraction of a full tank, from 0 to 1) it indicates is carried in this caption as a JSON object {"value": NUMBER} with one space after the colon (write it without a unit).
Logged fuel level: {"value": 0}
